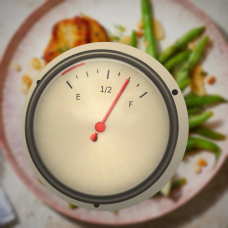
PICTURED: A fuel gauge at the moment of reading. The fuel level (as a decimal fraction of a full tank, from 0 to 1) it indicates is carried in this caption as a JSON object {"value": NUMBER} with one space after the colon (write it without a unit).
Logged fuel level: {"value": 0.75}
